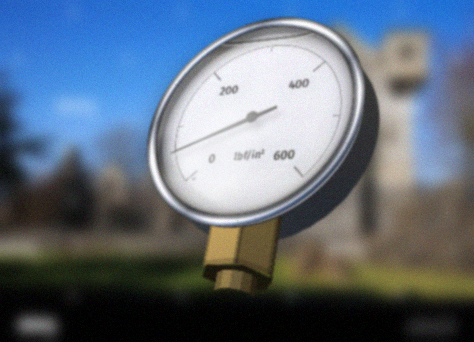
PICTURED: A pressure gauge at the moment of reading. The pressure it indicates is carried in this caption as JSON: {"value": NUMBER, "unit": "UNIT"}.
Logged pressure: {"value": 50, "unit": "psi"}
